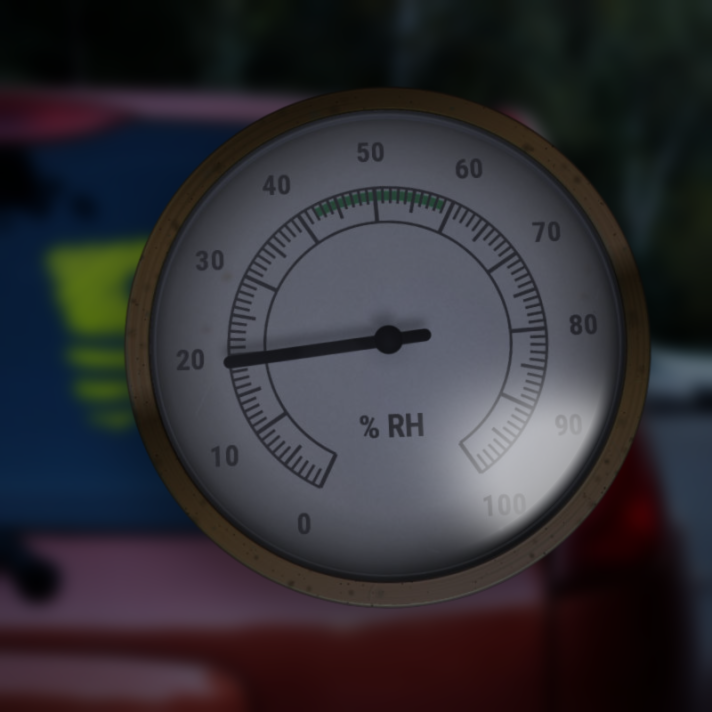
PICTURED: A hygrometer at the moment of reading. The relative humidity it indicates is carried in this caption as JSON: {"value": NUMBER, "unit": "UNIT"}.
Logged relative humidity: {"value": 19, "unit": "%"}
